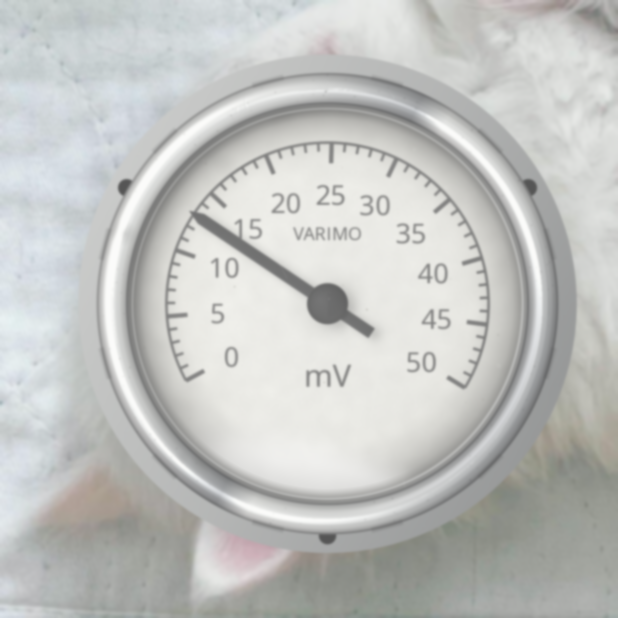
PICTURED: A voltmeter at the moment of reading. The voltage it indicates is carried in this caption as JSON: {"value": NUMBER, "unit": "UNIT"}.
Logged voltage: {"value": 13, "unit": "mV"}
